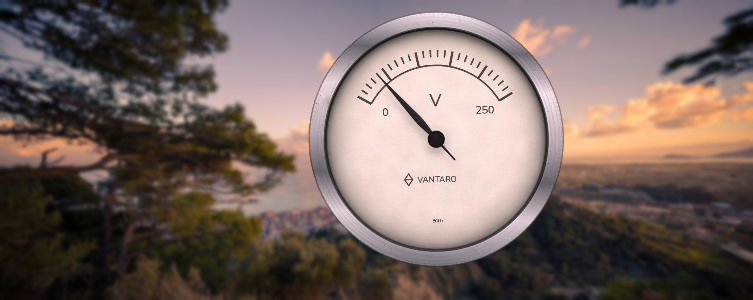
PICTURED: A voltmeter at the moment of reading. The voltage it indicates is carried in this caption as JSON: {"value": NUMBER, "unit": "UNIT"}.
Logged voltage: {"value": 40, "unit": "V"}
